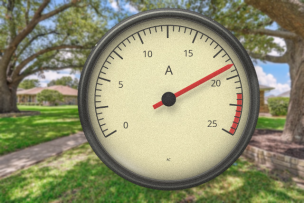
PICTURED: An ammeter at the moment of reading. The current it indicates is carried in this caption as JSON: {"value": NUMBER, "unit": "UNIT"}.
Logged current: {"value": 19, "unit": "A"}
